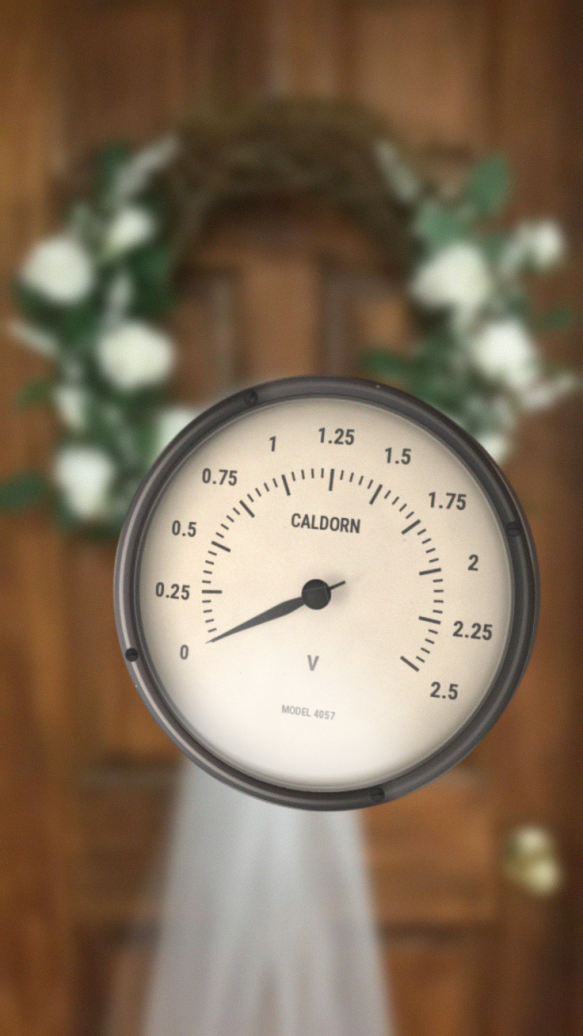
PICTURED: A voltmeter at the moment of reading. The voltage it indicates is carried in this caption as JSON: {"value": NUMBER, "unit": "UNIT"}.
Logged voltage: {"value": 0, "unit": "V"}
